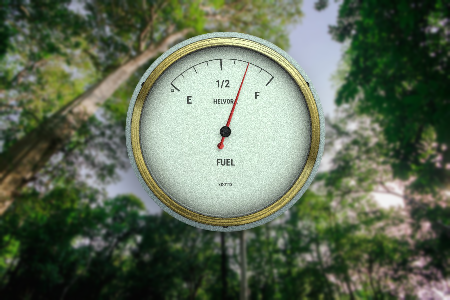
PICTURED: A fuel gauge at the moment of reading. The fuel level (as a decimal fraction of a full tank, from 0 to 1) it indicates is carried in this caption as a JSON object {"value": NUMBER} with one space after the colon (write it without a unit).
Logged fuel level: {"value": 0.75}
